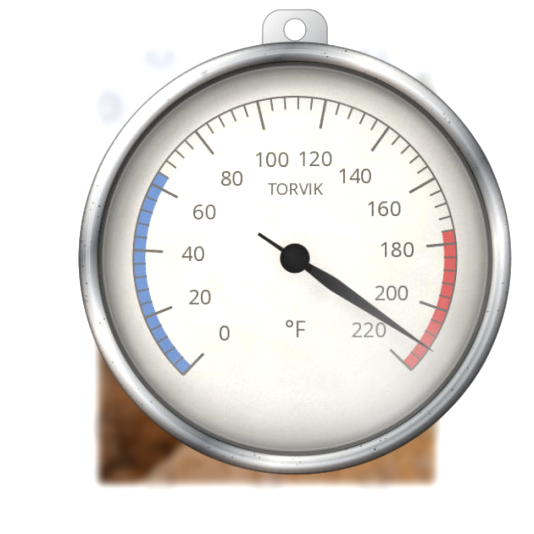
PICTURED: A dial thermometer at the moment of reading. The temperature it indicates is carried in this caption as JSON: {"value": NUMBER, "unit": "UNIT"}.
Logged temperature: {"value": 212, "unit": "°F"}
